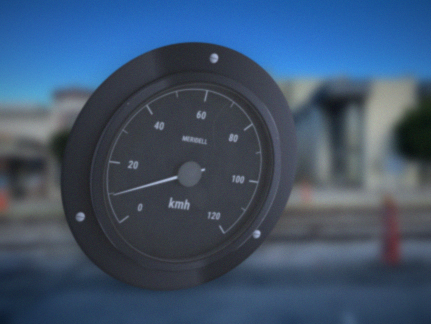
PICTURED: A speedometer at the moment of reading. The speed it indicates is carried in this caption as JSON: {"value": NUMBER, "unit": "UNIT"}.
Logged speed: {"value": 10, "unit": "km/h"}
